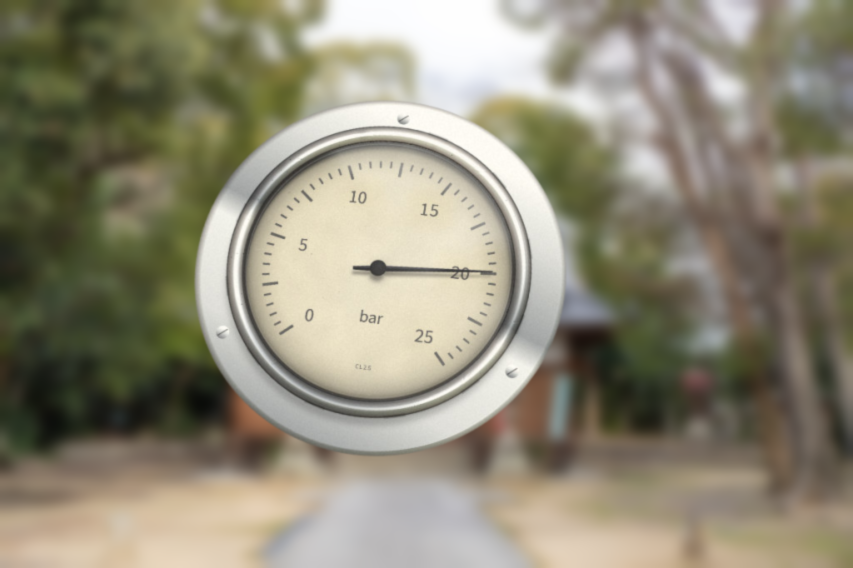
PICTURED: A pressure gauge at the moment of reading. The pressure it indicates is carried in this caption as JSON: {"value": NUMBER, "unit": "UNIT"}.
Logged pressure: {"value": 20, "unit": "bar"}
